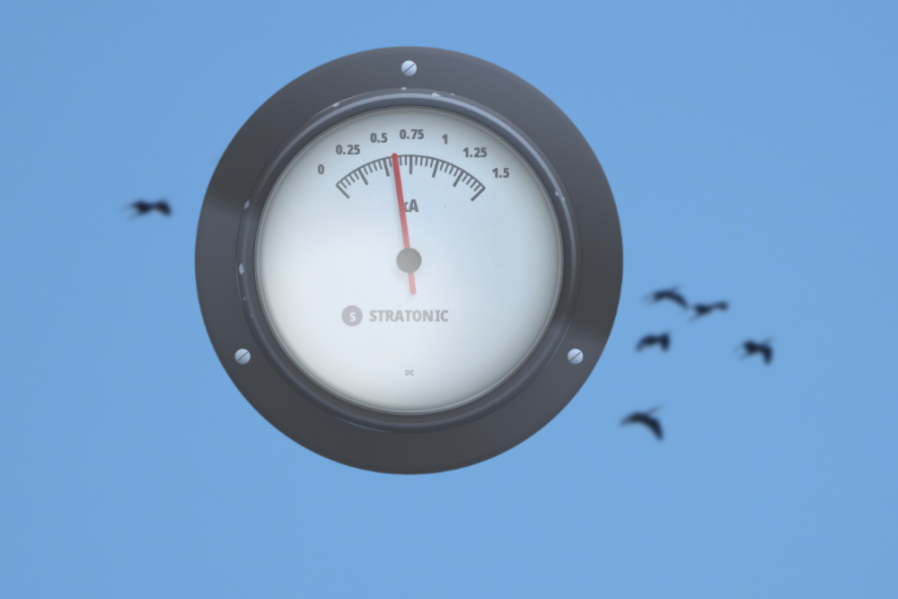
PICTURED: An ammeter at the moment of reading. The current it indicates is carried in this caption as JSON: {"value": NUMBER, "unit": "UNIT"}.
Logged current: {"value": 0.6, "unit": "kA"}
